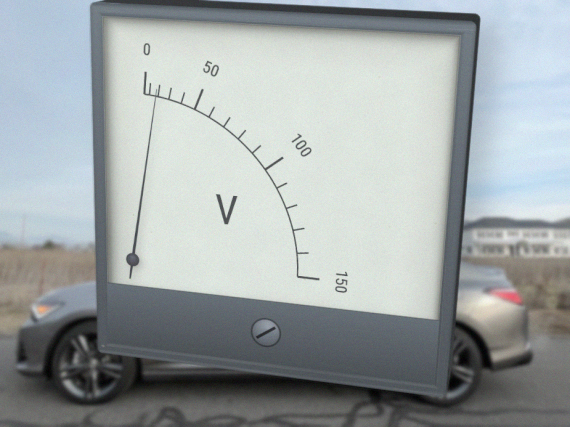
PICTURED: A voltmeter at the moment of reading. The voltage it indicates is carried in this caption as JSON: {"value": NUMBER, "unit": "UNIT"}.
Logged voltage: {"value": 20, "unit": "V"}
